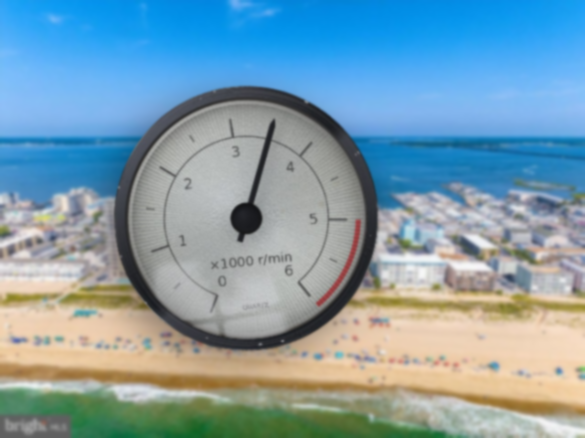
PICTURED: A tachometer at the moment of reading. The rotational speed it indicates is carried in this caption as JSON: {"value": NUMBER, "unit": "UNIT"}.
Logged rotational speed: {"value": 3500, "unit": "rpm"}
